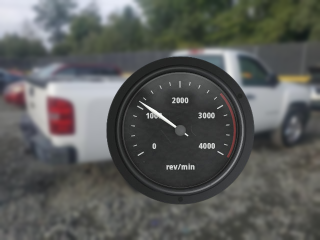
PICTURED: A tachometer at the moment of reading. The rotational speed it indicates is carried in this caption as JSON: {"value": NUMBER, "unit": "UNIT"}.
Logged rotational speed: {"value": 1100, "unit": "rpm"}
